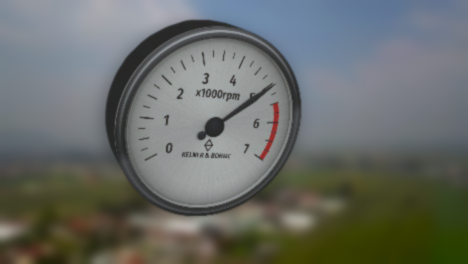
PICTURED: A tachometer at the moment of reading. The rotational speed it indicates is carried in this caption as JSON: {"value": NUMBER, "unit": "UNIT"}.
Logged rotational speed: {"value": 5000, "unit": "rpm"}
